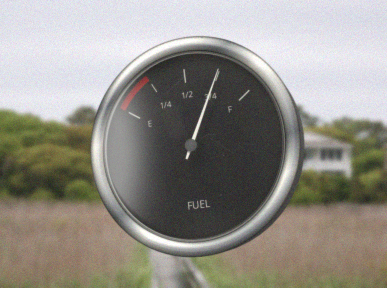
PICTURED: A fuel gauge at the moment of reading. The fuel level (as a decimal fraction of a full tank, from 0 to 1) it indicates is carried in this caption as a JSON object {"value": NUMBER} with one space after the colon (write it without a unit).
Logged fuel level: {"value": 0.75}
